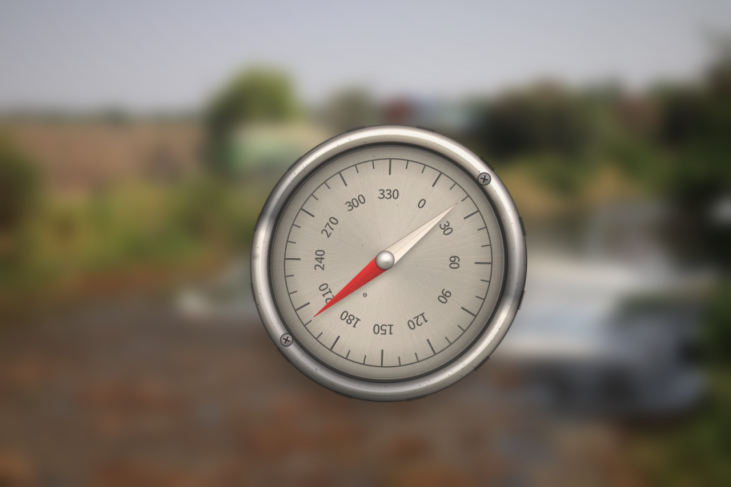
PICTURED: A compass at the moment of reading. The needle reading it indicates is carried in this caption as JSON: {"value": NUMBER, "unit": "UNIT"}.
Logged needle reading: {"value": 200, "unit": "°"}
